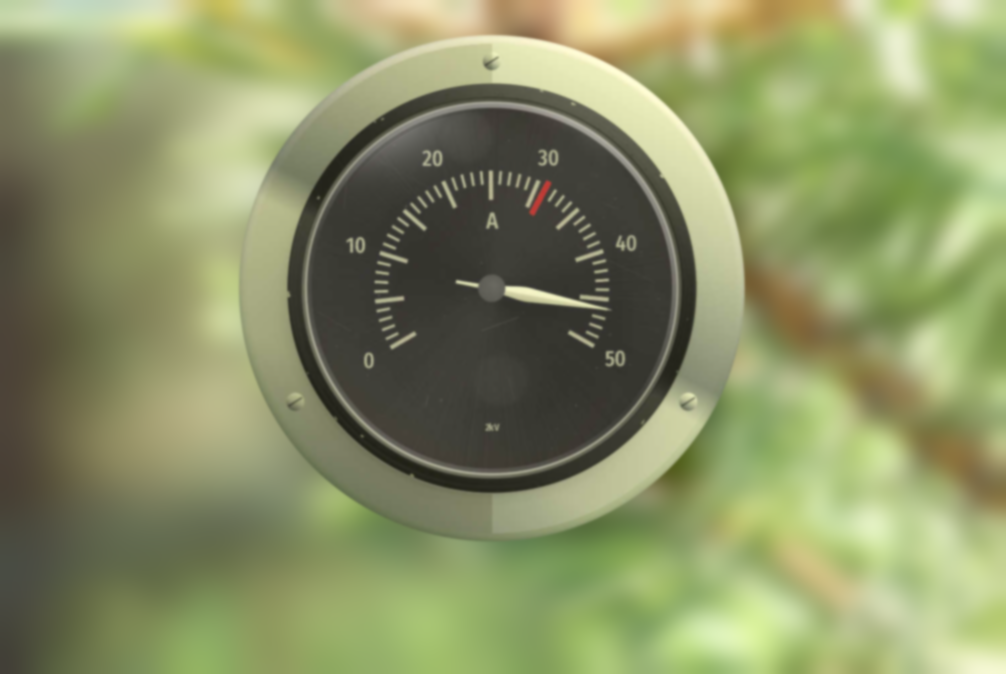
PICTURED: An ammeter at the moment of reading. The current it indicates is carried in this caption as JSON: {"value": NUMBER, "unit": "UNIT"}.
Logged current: {"value": 46, "unit": "A"}
